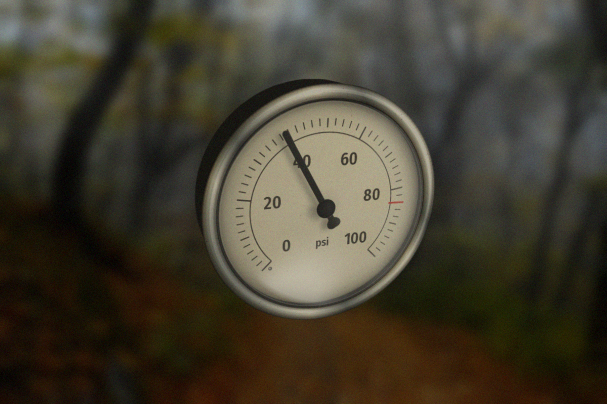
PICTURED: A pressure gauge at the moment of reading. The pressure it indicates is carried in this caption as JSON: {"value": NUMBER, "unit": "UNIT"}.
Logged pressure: {"value": 39, "unit": "psi"}
